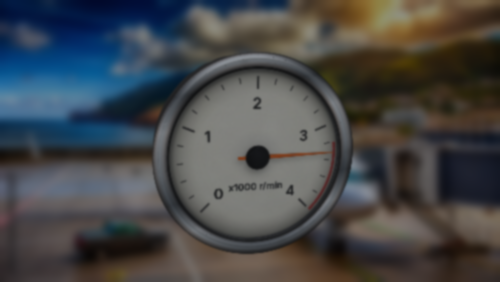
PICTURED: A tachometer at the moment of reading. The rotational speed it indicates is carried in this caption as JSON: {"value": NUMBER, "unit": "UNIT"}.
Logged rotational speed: {"value": 3300, "unit": "rpm"}
